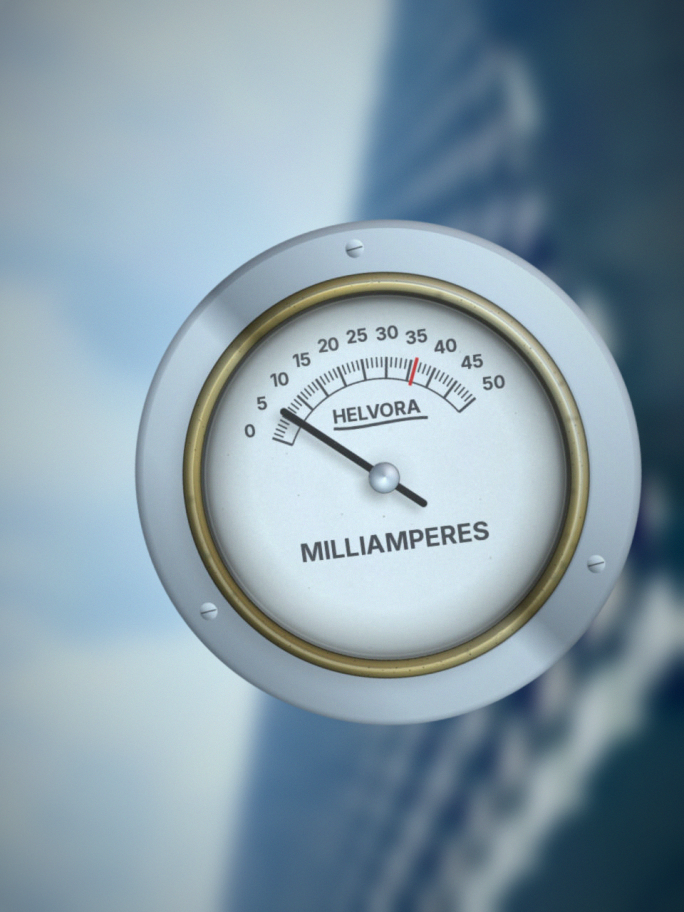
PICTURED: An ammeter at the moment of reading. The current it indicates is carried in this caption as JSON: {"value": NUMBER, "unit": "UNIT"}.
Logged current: {"value": 6, "unit": "mA"}
